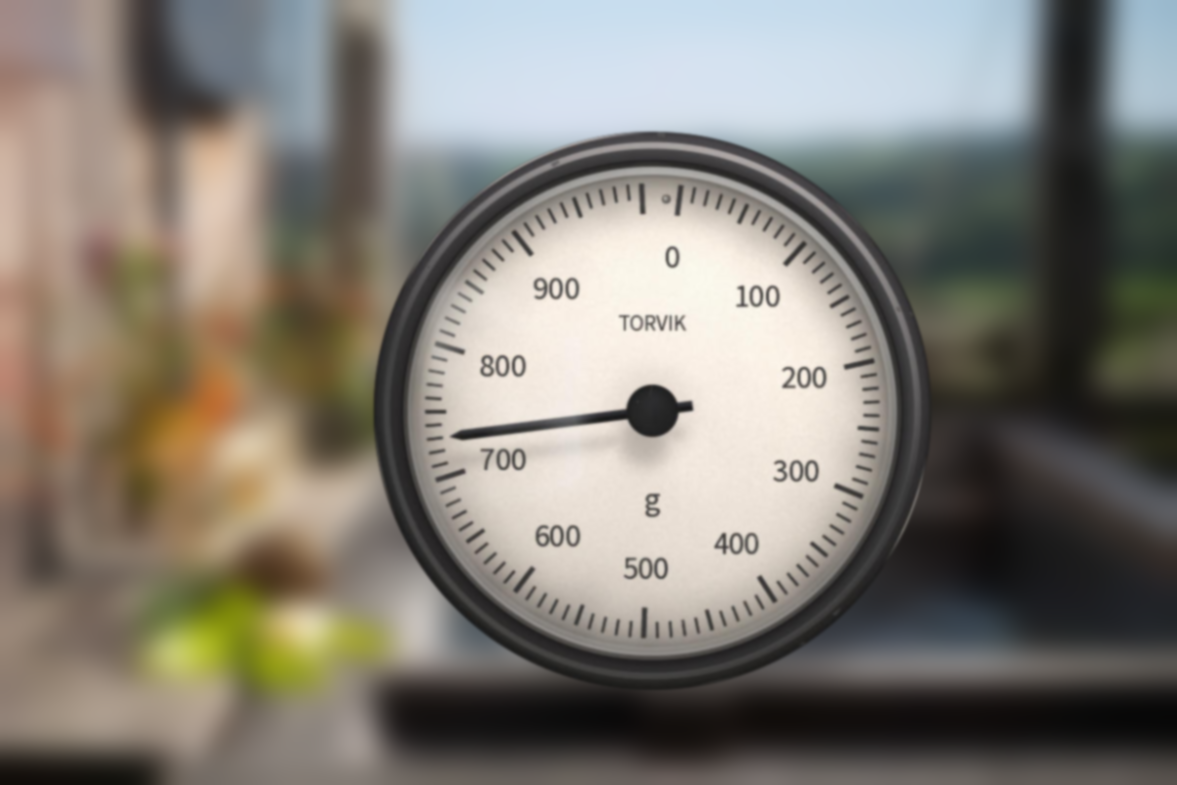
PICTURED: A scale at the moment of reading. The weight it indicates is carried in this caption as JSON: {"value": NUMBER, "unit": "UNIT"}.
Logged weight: {"value": 730, "unit": "g"}
